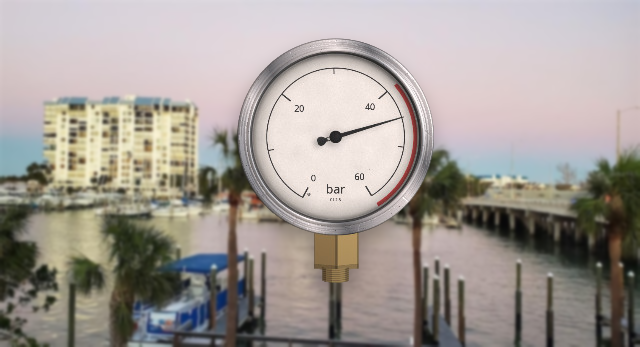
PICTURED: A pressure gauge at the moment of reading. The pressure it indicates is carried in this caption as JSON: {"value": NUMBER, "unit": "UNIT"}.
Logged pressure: {"value": 45, "unit": "bar"}
